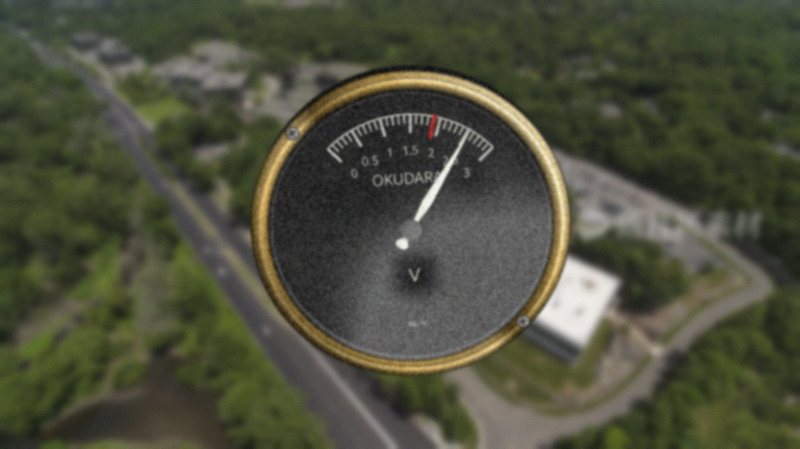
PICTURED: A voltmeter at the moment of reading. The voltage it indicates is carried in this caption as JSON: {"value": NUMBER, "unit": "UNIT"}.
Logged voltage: {"value": 2.5, "unit": "V"}
